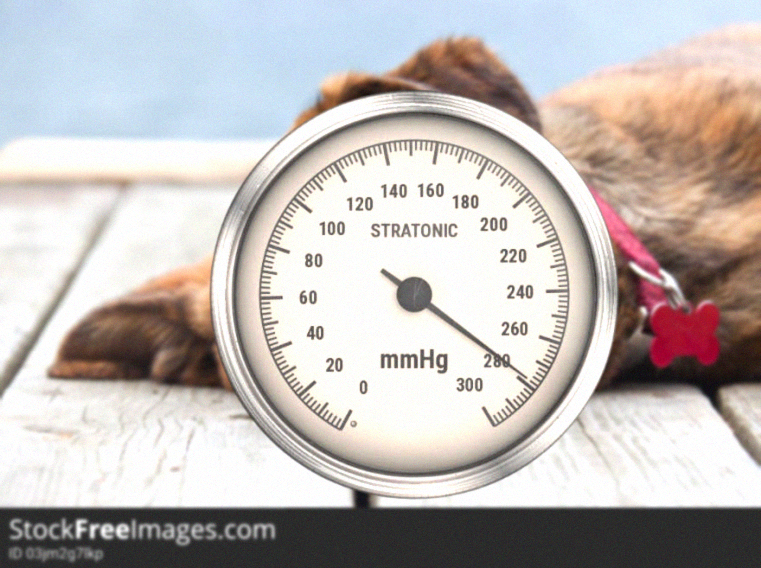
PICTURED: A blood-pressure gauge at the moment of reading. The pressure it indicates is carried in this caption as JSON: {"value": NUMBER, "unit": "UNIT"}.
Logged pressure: {"value": 278, "unit": "mmHg"}
